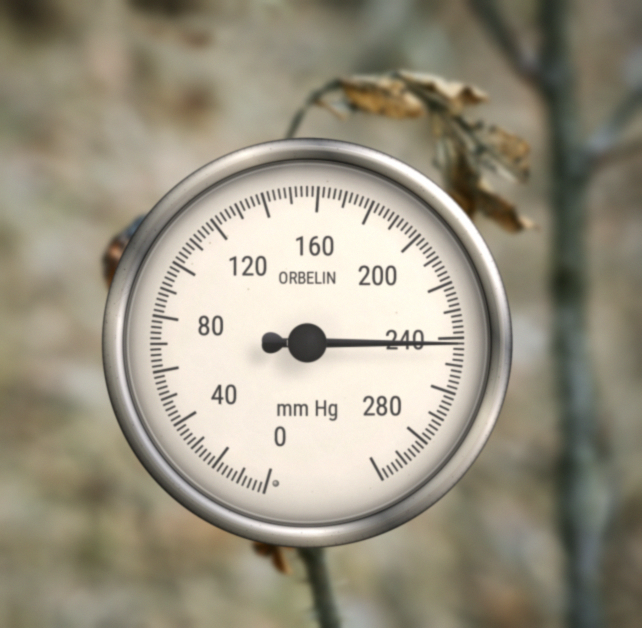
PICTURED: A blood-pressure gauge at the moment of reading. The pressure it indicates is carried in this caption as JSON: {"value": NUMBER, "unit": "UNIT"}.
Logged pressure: {"value": 242, "unit": "mmHg"}
